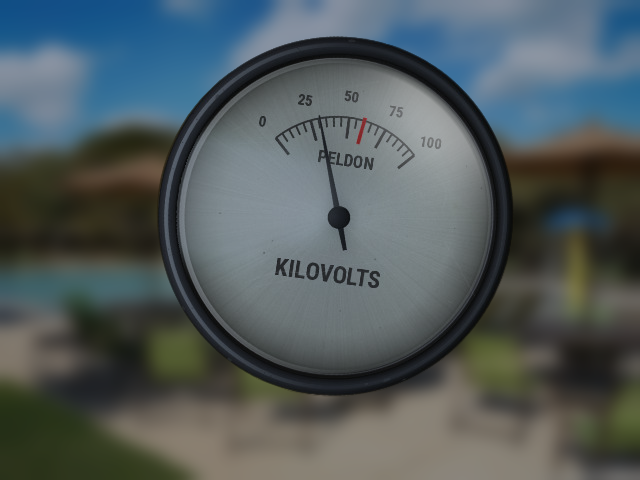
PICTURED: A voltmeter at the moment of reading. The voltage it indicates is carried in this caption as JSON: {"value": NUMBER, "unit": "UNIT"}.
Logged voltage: {"value": 30, "unit": "kV"}
